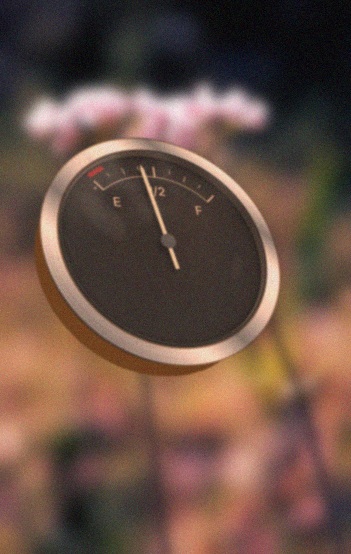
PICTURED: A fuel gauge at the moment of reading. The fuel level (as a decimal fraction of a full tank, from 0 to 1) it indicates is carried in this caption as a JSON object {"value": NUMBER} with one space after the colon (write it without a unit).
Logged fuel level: {"value": 0.375}
